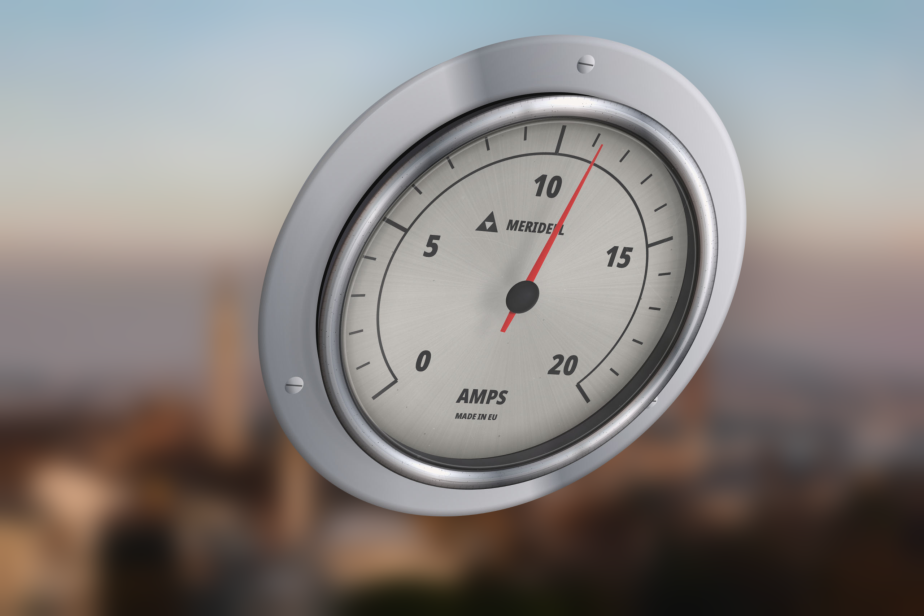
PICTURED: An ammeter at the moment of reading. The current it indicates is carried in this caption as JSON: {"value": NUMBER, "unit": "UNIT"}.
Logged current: {"value": 11, "unit": "A"}
